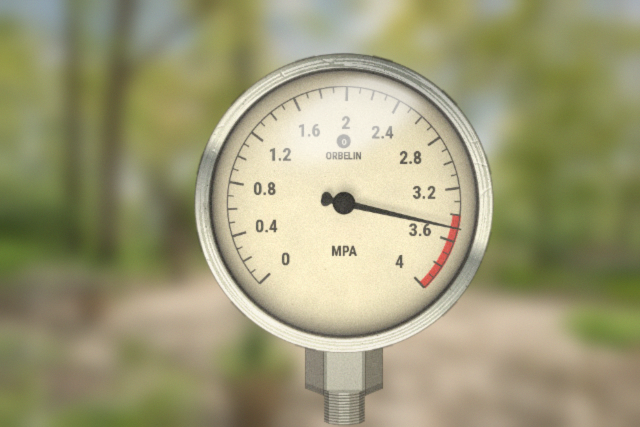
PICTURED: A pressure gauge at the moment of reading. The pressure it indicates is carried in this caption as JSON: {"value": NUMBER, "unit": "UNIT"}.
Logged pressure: {"value": 3.5, "unit": "MPa"}
